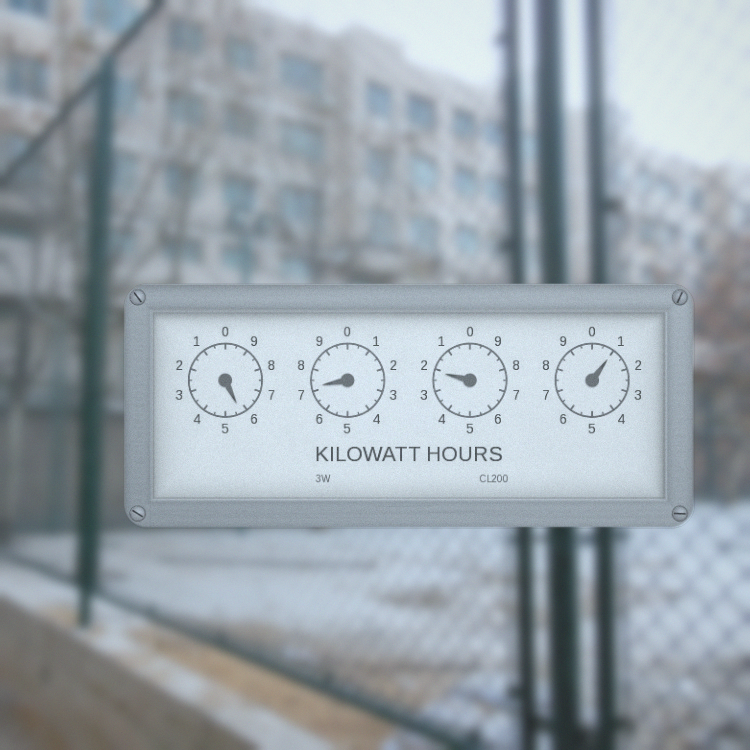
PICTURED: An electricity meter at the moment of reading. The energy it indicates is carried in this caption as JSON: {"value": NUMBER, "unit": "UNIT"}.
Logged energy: {"value": 5721, "unit": "kWh"}
